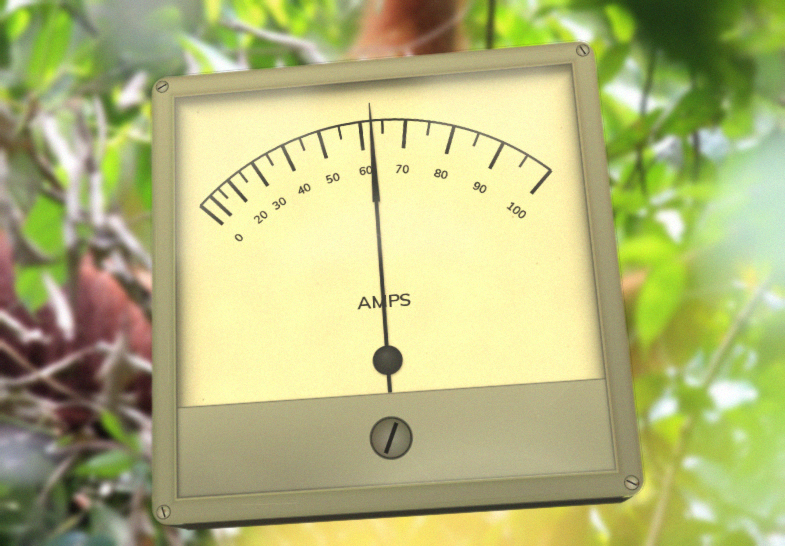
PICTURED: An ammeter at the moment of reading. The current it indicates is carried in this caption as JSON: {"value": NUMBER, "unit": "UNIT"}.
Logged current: {"value": 62.5, "unit": "A"}
